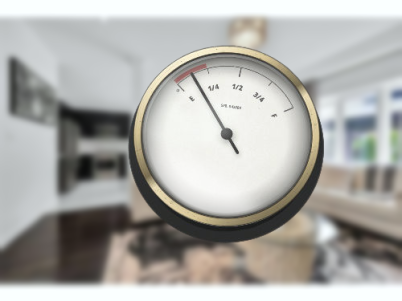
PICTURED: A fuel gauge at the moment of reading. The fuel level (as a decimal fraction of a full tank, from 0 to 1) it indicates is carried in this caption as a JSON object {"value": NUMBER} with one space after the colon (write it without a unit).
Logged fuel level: {"value": 0.125}
